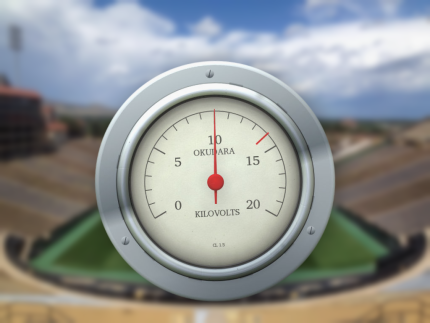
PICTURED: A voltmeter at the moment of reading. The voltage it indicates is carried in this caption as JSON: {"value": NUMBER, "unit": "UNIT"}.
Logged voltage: {"value": 10, "unit": "kV"}
